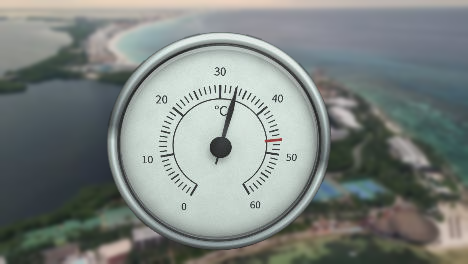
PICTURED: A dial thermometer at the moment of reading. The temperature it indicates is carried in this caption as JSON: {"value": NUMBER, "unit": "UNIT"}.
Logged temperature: {"value": 33, "unit": "°C"}
